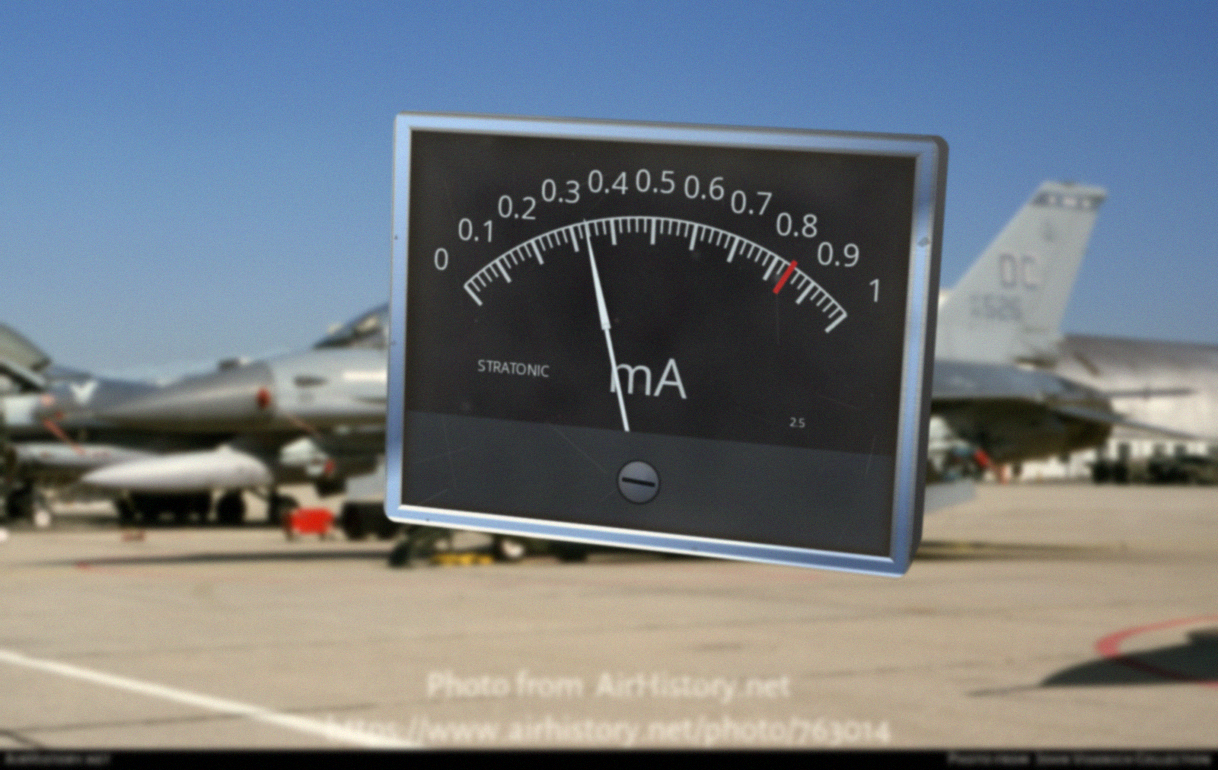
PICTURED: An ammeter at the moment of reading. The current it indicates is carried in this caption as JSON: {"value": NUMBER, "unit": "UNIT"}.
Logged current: {"value": 0.34, "unit": "mA"}
